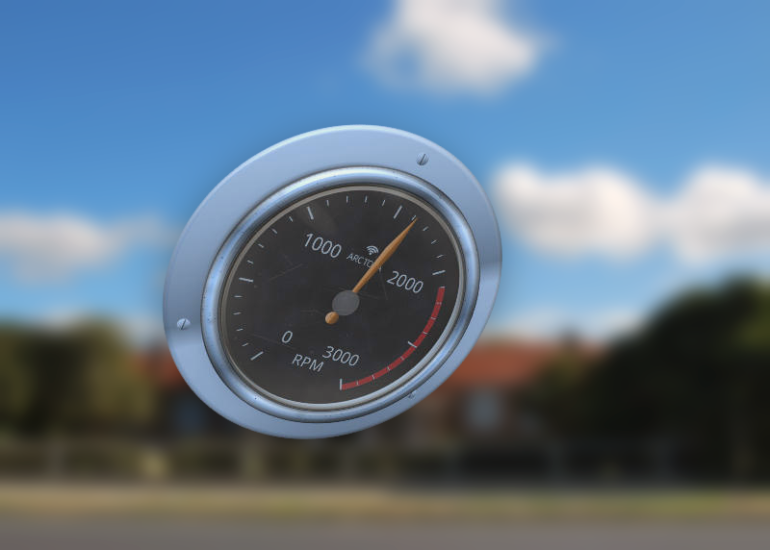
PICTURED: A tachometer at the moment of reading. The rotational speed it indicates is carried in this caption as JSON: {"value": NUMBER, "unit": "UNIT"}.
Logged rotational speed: {"value": 1600, "unit": "rpm"}
